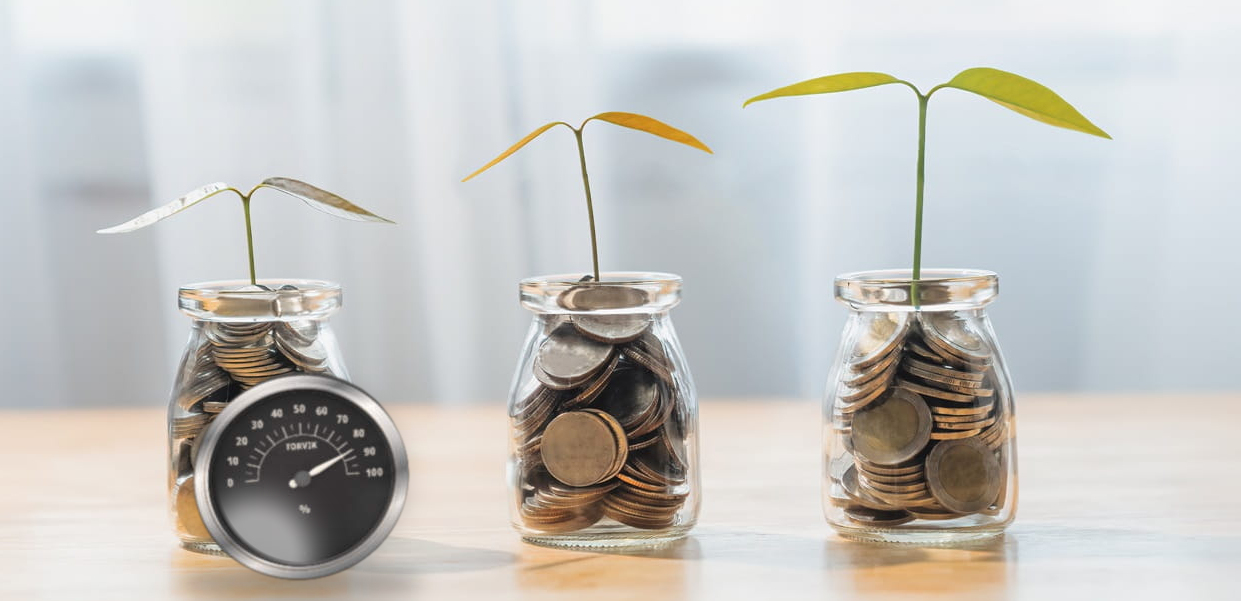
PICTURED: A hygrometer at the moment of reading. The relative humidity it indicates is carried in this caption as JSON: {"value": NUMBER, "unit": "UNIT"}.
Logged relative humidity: {"value": 85, "unit": "%"}
